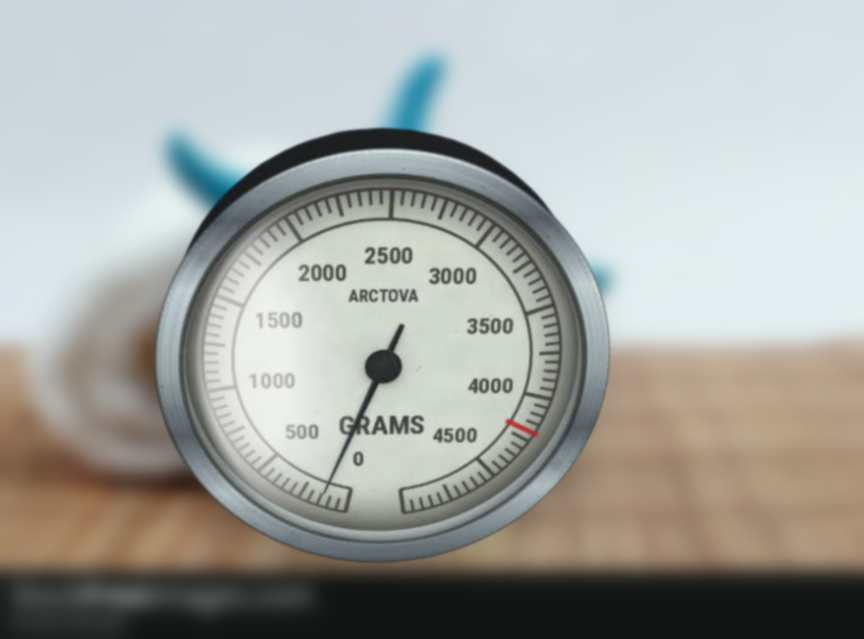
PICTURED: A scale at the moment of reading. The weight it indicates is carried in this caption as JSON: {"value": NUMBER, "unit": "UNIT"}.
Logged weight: {"value": 150, "unit": "g"}
